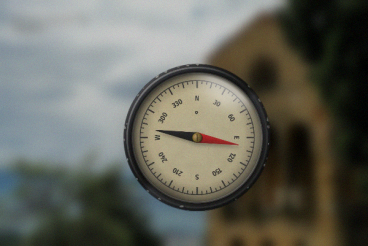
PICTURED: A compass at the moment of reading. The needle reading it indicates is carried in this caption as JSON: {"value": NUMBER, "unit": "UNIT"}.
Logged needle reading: {"value": 100, "unit": "°"}
